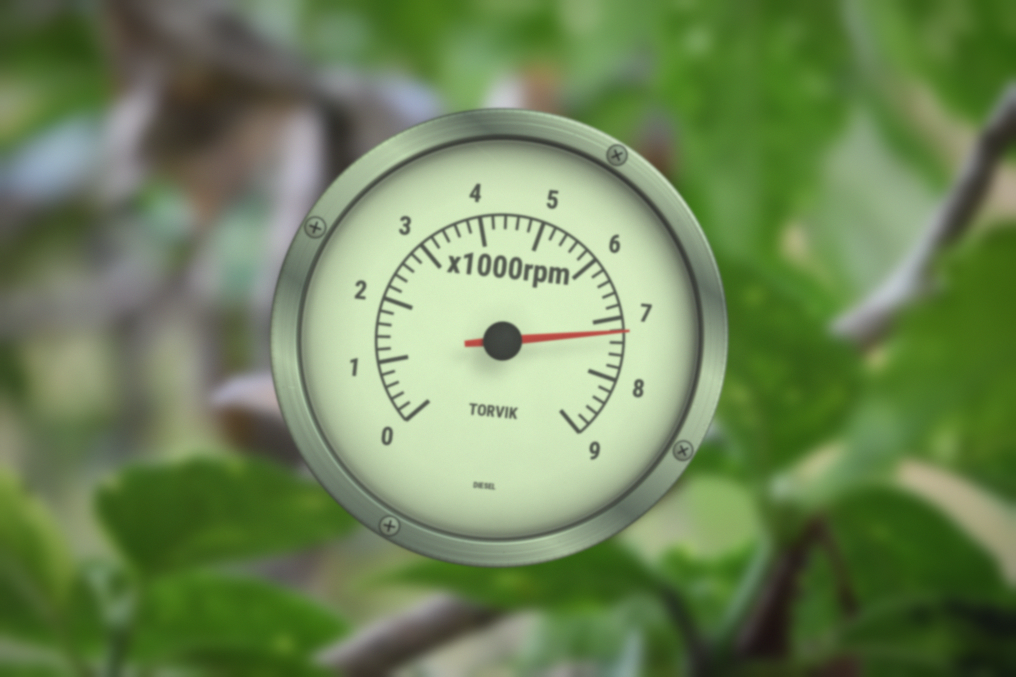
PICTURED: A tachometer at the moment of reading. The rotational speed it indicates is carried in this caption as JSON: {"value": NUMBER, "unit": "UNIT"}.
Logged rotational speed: {"value": 7200, "unit": "rpm"}
